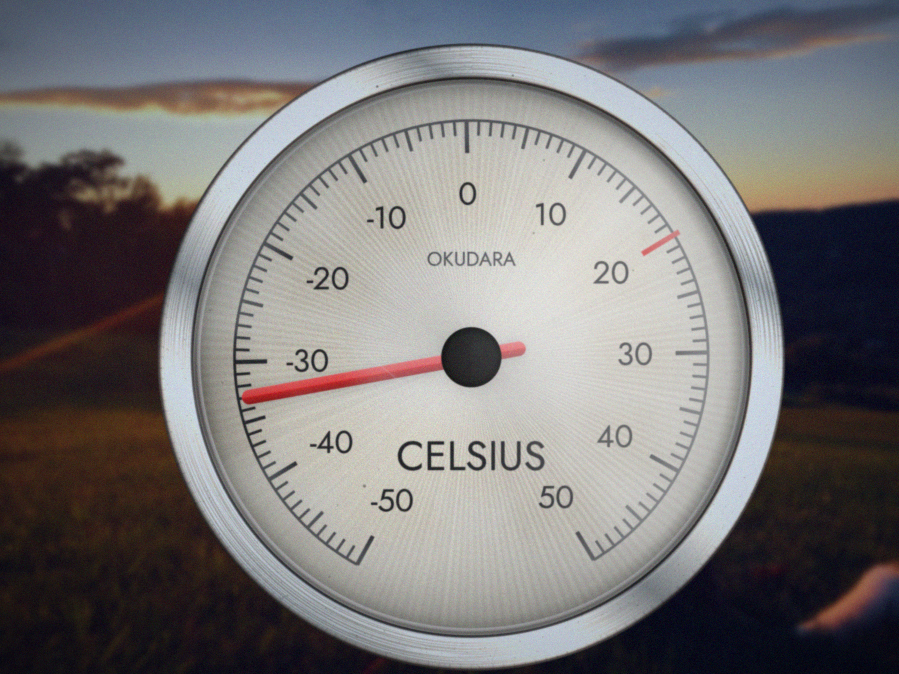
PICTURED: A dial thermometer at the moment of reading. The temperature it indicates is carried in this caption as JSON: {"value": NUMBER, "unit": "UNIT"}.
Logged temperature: {"value": -33, "unit": "°C"}
